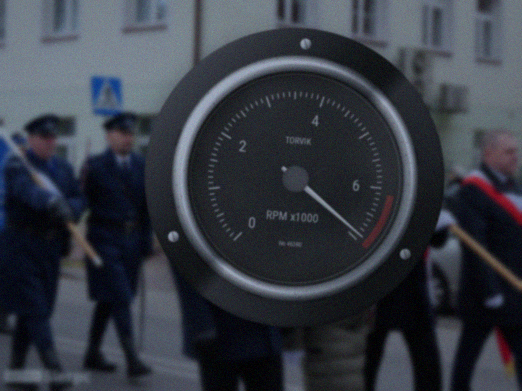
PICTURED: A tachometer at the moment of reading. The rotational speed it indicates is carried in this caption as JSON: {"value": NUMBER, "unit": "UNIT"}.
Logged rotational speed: {"value": 6900, "unit": "rpm"}
